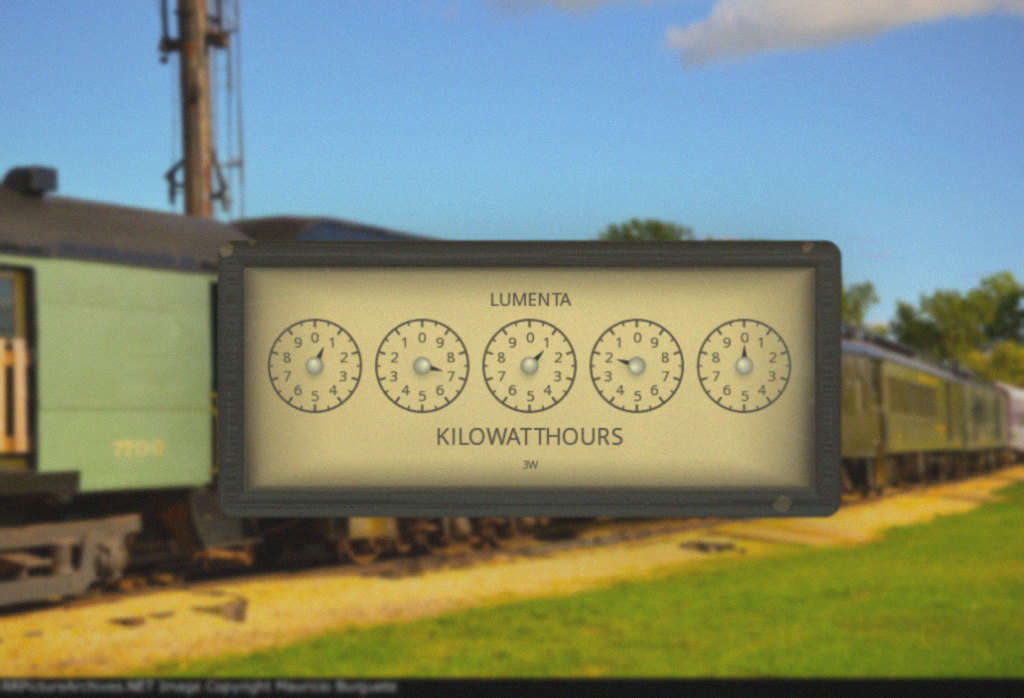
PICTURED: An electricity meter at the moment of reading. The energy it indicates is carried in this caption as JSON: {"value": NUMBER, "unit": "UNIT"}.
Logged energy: {"value": 7120, "unit": "kWh"}
